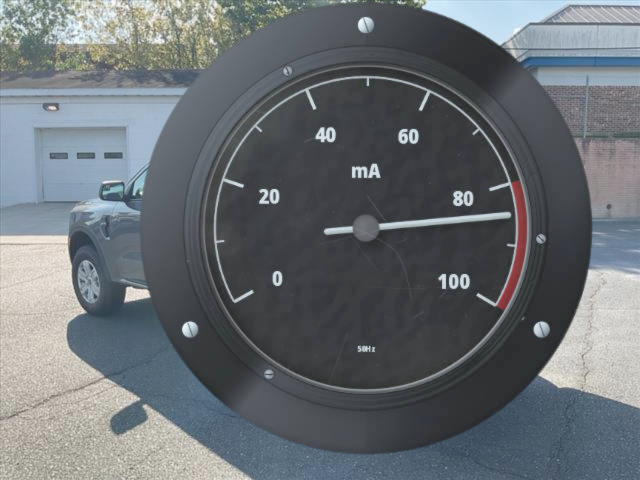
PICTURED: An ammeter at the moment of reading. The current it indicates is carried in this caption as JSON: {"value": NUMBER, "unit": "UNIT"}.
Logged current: {"value": 85, "unit": "mA"}
